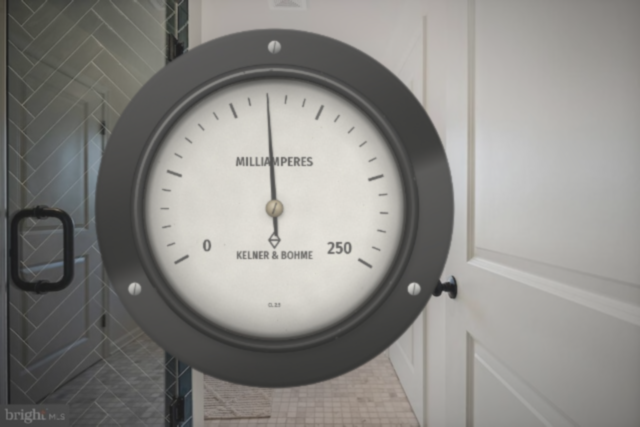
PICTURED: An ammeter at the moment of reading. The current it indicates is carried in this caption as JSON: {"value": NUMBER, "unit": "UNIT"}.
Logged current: {"value": 120, "unit": "mA"}
